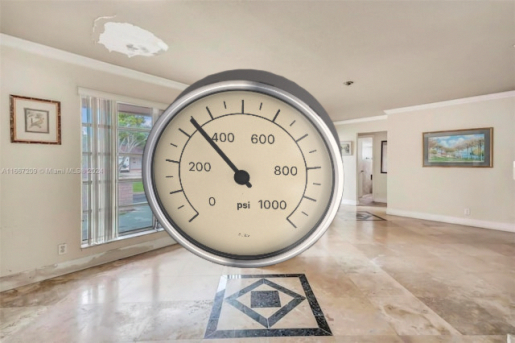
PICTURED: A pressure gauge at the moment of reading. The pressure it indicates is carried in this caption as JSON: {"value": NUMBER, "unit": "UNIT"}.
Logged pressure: {"value": 350, "unit": "psi"}
